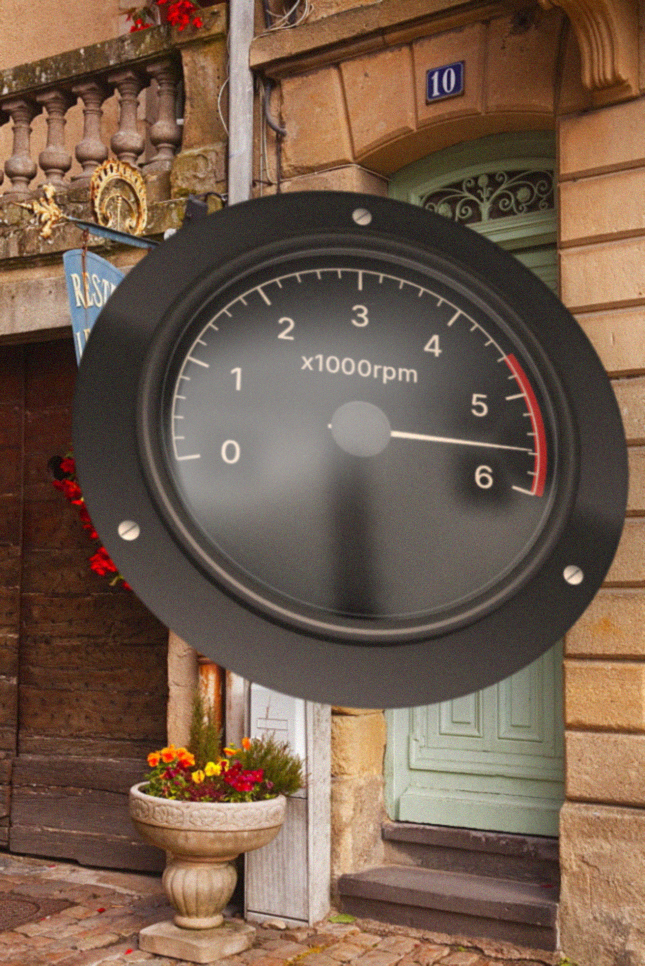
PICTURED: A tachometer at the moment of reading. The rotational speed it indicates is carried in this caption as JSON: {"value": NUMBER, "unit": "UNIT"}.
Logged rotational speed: {"value": 5600, "unit": "rpm"}
